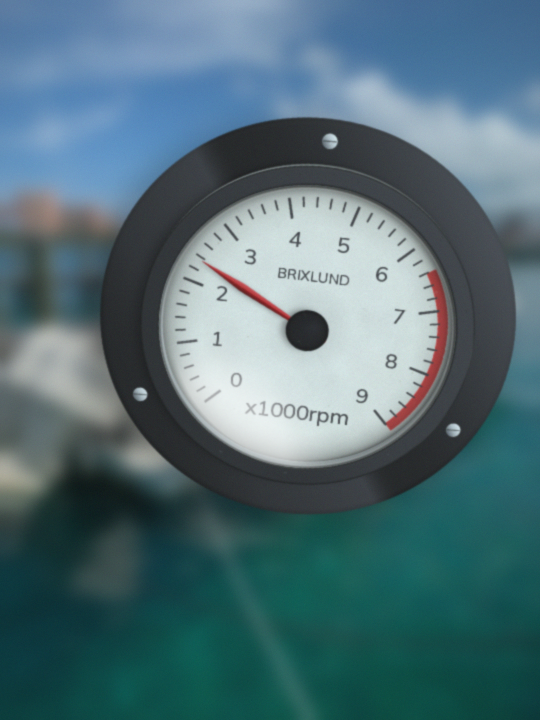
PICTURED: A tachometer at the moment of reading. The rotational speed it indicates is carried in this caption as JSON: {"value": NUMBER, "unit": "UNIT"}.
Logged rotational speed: {"value": 2400, "unit": "rpm"}
